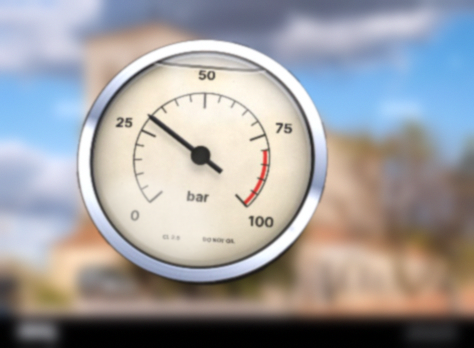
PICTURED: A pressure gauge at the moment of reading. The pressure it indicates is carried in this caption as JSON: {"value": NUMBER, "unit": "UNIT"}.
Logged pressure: {"value": 30, "unit": "bar"}
